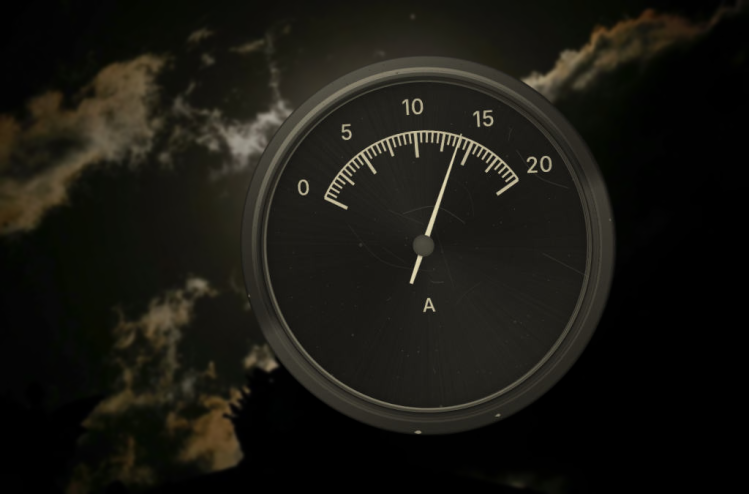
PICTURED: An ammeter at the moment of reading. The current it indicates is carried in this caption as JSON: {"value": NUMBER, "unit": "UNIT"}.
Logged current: {"value": 14, "unit": "A"}
